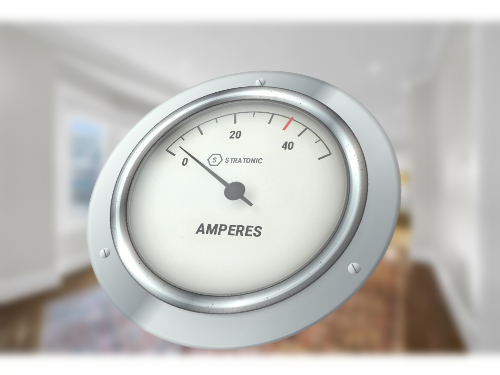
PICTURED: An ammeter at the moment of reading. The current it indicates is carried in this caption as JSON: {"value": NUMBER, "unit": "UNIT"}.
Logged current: {"value": 2.5, "unit": "A"}
